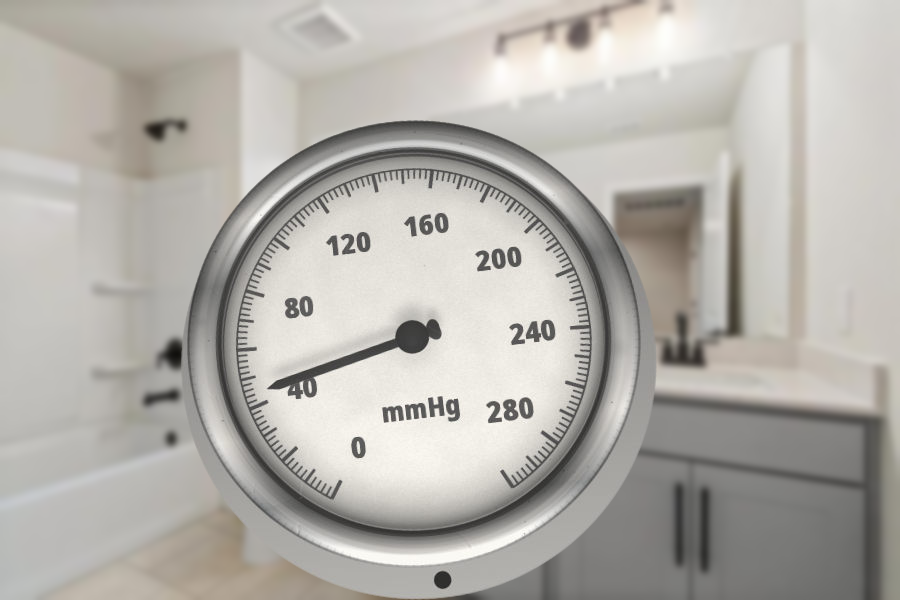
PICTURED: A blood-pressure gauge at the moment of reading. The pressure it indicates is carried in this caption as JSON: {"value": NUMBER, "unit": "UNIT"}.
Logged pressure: {"value": 44, "unit": "mmHg"}
